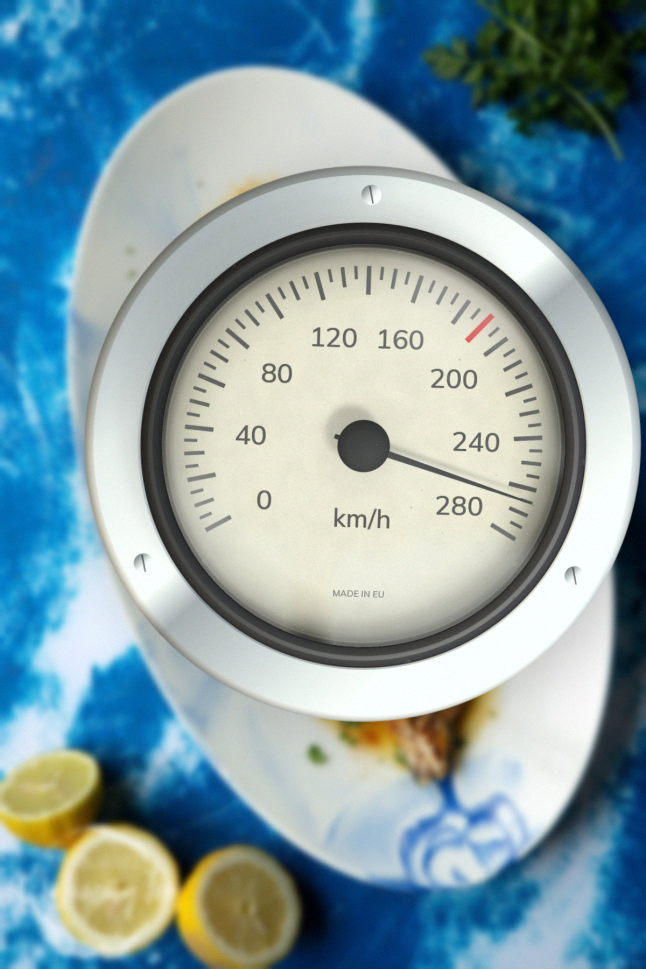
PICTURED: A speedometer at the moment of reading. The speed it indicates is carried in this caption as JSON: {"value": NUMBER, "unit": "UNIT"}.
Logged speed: {"value": 265, "unit": "km/h"}
